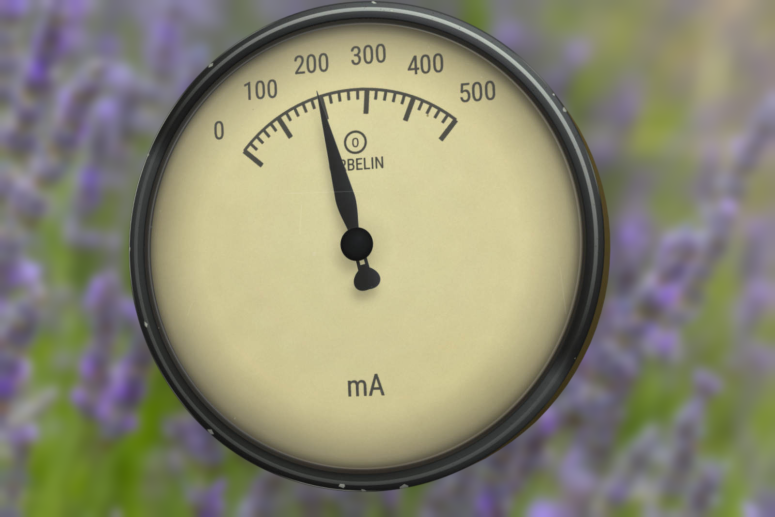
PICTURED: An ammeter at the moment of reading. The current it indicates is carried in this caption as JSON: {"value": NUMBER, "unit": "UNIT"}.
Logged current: {"value": 200, "unit": "mA"}
